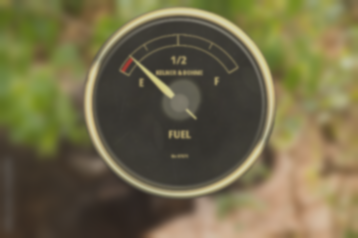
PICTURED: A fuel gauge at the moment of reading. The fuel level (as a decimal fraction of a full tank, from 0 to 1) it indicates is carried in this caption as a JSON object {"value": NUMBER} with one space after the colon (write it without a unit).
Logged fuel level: {"value": 0.125}
